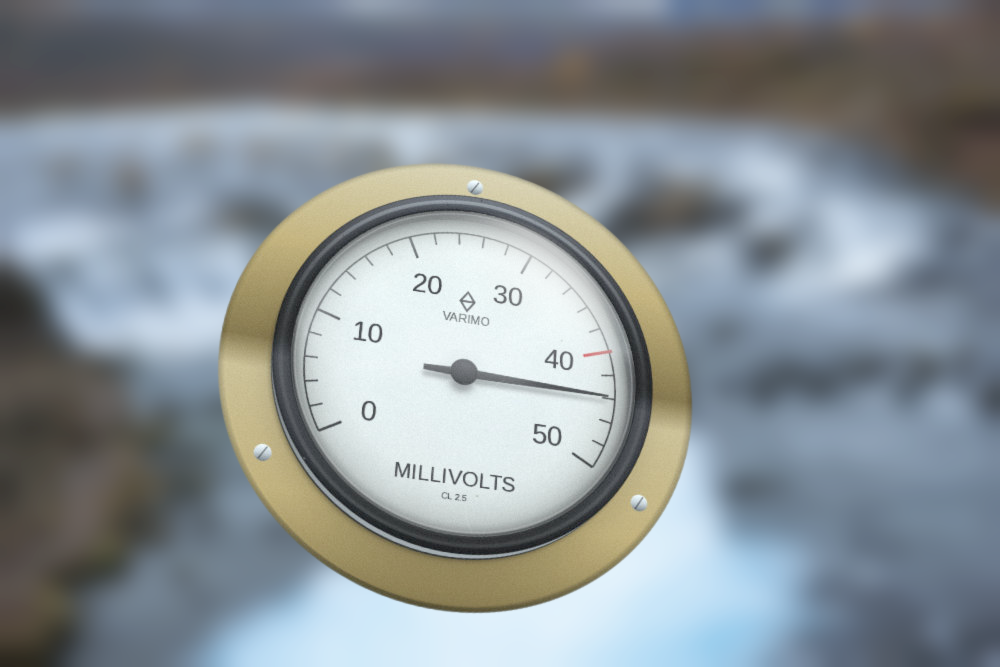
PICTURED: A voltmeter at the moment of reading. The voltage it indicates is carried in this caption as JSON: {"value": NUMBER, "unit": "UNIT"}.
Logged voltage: {"value": 44, "unit": "mV"}
